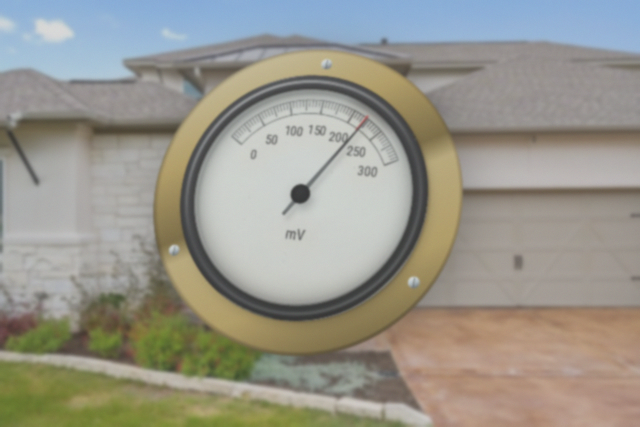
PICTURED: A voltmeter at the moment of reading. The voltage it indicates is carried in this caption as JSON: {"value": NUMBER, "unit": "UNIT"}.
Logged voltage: {"value": 225, "unit": "mV"}
